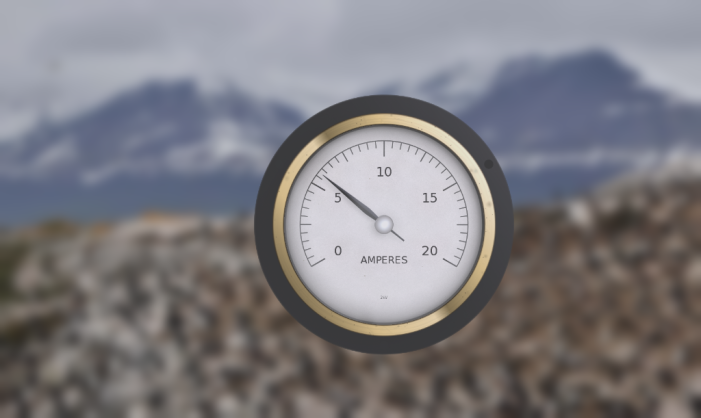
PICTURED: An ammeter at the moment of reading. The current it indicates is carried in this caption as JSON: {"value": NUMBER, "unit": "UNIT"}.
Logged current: {"value": 5.75, "unit": "A"}
